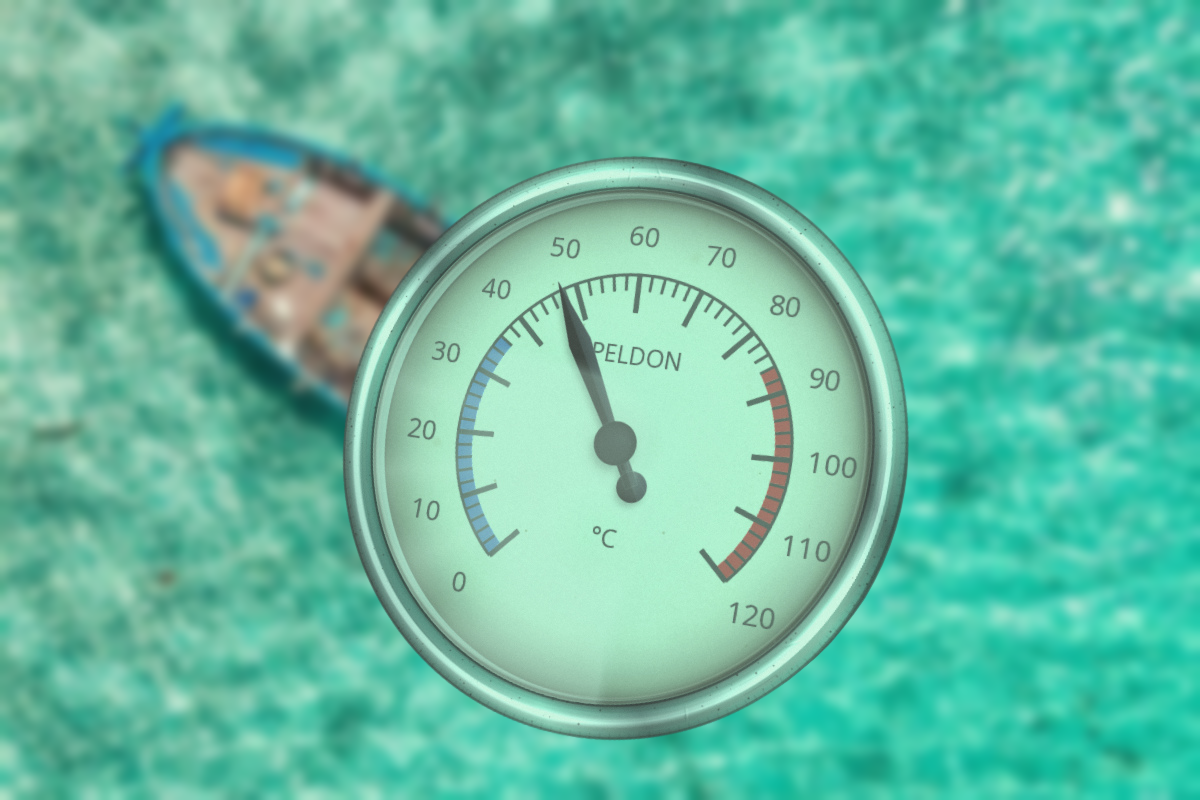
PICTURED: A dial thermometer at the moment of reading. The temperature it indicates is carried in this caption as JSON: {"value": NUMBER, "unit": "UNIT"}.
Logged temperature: {"value": 48, "unit": "°C"}
